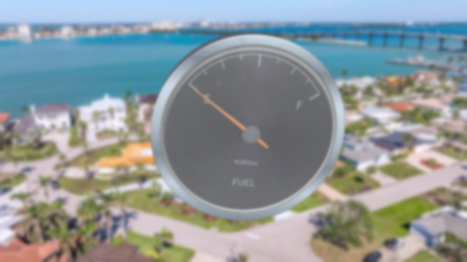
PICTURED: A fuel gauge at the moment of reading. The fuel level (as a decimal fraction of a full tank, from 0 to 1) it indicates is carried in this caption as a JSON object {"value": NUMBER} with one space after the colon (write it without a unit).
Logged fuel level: {"value": 0}
